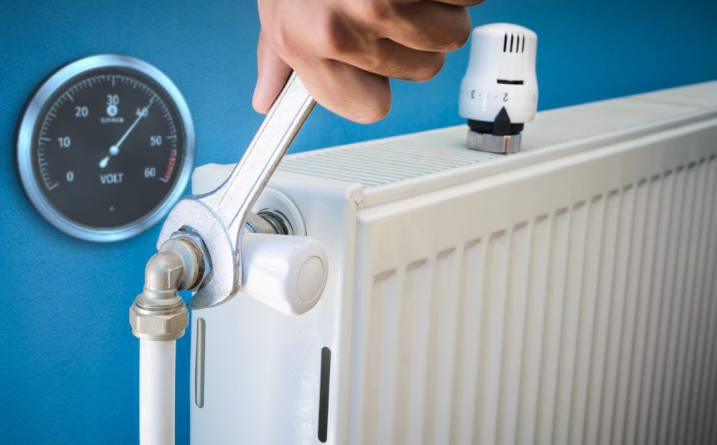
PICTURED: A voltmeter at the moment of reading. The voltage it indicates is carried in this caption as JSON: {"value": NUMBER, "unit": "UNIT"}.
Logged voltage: {"value": 40, "unit": "V"}
